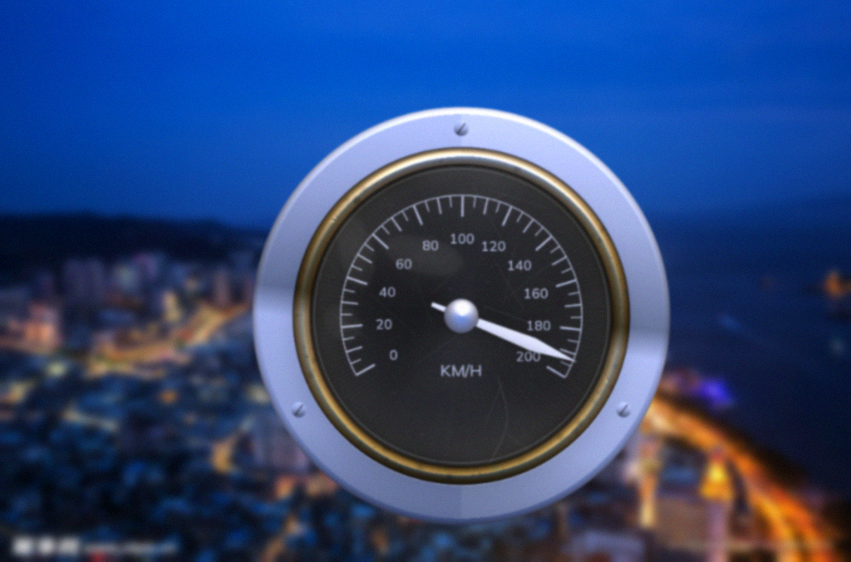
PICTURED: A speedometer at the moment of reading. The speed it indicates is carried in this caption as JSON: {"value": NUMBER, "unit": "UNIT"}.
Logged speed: {"value": 192.5, "unit": "km/h"}
